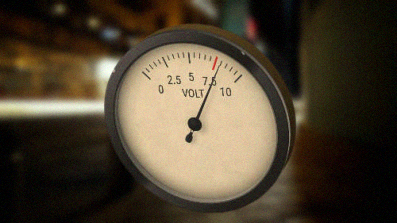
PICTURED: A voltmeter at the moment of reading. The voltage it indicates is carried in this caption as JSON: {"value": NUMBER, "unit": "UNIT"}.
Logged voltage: {"value": 8, "unit": "V"}
